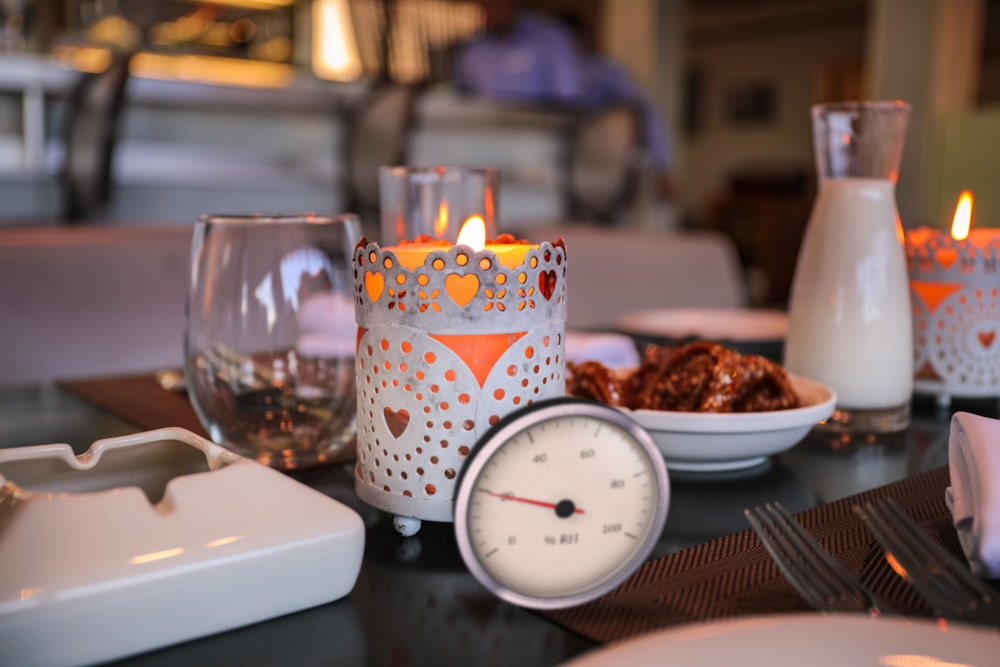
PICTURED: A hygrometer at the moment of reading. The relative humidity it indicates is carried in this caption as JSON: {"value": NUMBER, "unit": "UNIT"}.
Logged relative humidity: {"value": 20, "unit": "%"}
